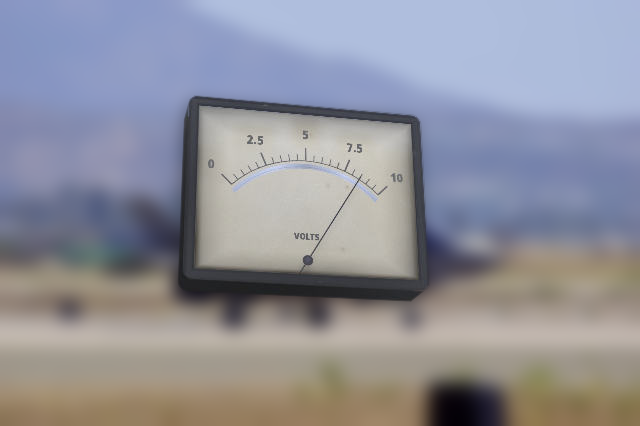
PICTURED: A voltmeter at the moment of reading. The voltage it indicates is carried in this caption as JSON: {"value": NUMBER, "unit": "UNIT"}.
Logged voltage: {"value": 8.5, "unit": "V"}
